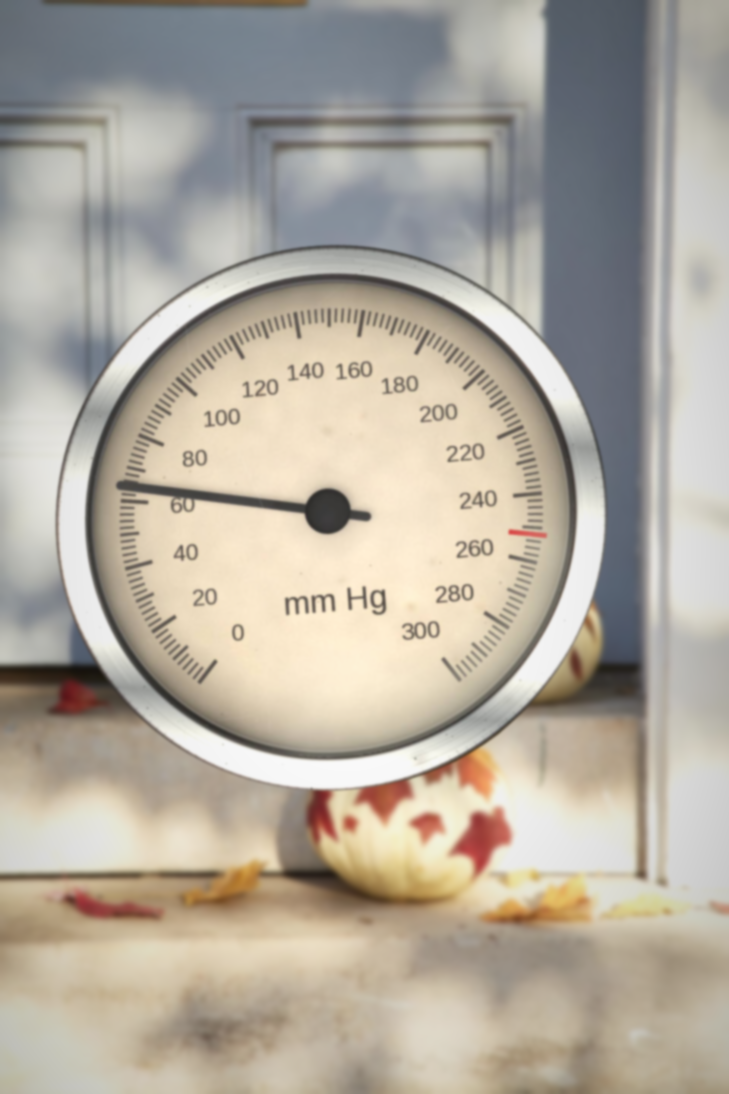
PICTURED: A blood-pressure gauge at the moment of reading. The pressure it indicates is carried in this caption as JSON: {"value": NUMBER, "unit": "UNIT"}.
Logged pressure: {"value": 64, "unit": "mmHg"}
